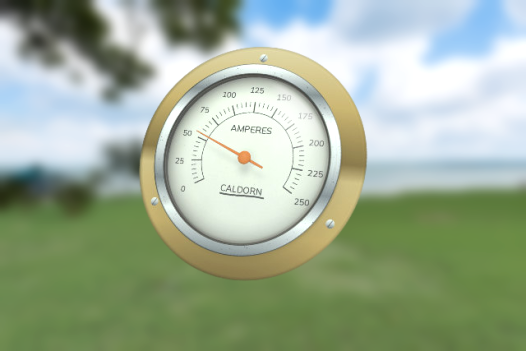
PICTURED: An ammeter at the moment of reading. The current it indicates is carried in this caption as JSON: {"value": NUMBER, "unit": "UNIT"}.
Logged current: {"value": 55, "unit": "A"}
